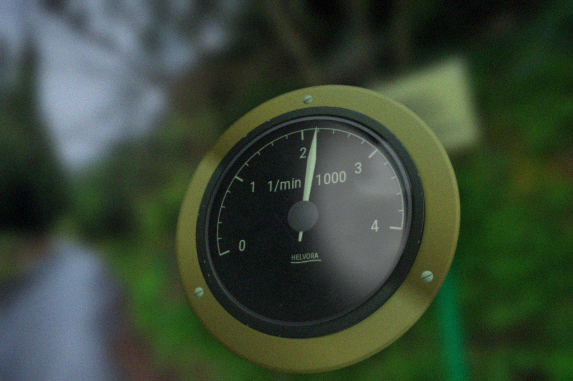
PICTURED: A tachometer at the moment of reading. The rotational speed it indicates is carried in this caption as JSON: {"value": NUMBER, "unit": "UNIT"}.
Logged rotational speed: {"value": 2200, "unit": "rpm"}
